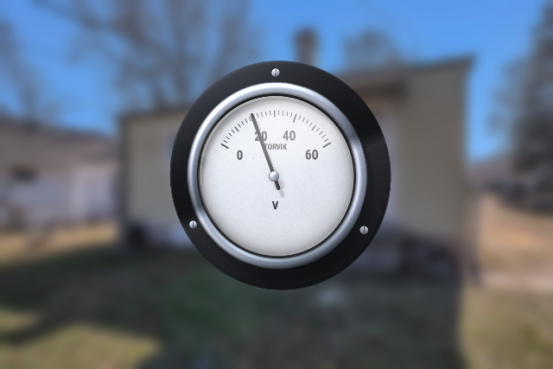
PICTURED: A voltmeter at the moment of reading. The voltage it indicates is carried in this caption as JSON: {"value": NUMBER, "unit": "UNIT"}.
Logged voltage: {"value": 20, "unit": "V"}
